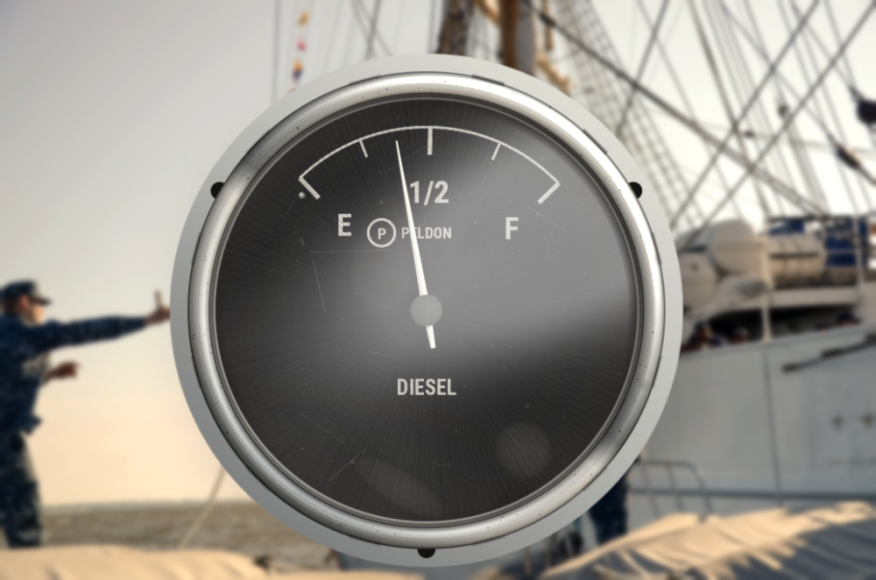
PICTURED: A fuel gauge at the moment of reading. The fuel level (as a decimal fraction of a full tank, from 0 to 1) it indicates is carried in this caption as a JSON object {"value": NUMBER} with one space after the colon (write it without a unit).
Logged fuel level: {"value": 0.375}
